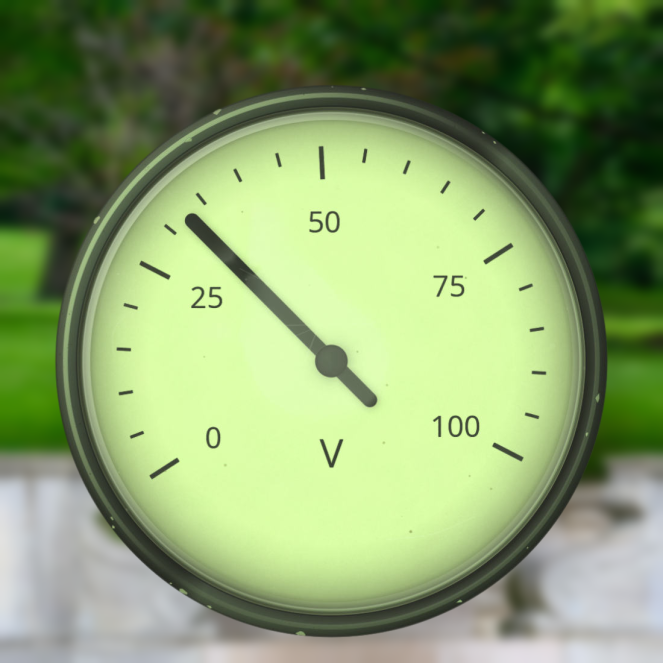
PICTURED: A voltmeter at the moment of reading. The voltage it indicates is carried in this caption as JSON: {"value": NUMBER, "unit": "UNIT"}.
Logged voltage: {"value": 32.5, "unit": "V"}
